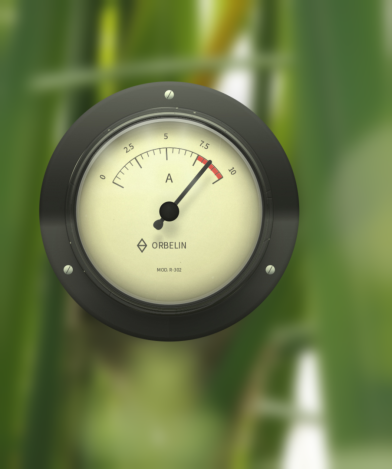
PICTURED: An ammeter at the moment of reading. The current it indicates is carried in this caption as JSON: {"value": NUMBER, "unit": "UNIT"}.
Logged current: {"value": 8.5, "unit": "A"}
